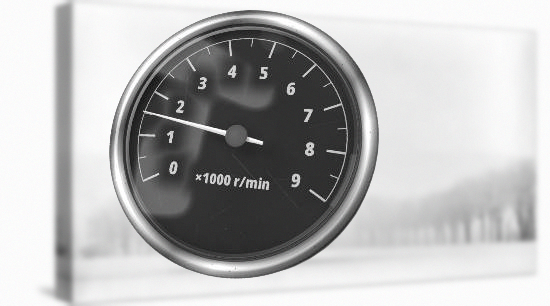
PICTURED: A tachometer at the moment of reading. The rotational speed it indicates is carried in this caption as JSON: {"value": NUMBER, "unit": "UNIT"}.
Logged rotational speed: {"value": 1500, "unit": "rpm"}
